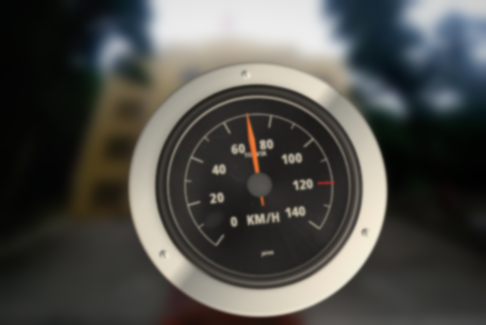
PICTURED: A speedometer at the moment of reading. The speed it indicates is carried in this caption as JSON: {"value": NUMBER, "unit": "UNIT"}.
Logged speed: {"value": 70, "unit": "km/h"}
